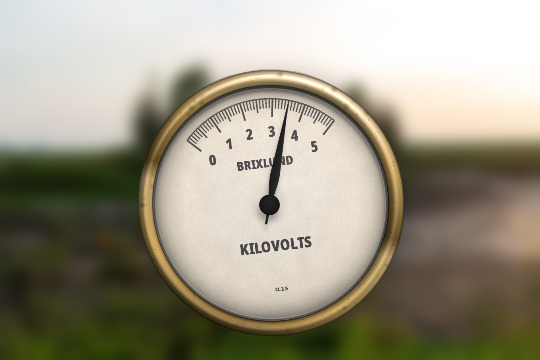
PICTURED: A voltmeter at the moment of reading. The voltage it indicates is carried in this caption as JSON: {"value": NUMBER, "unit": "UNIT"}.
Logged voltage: {"value": 3.5, "unit": "kV"}
